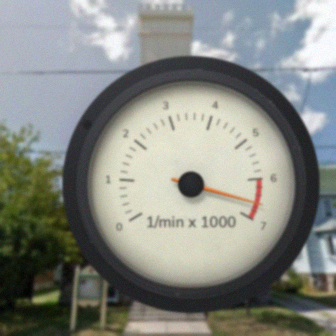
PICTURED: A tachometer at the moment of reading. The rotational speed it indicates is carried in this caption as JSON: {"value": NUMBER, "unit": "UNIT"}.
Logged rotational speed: {"value": 6600, "unit": "rpm"}
